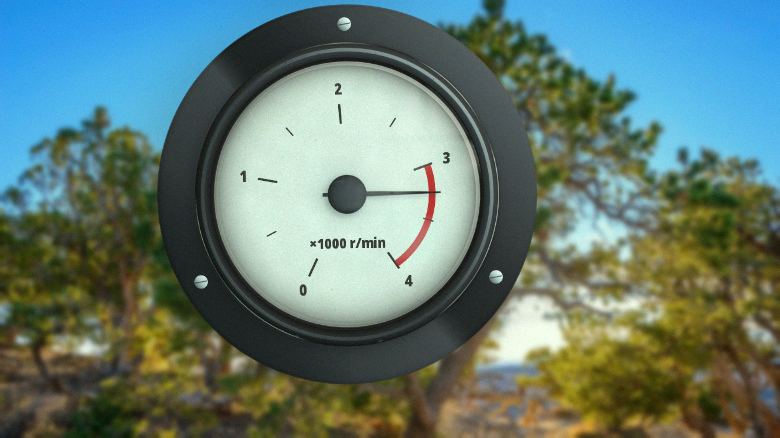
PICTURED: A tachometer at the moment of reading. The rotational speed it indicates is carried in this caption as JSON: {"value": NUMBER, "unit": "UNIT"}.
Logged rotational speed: {"value": 3250, "unit": "rpm"}
